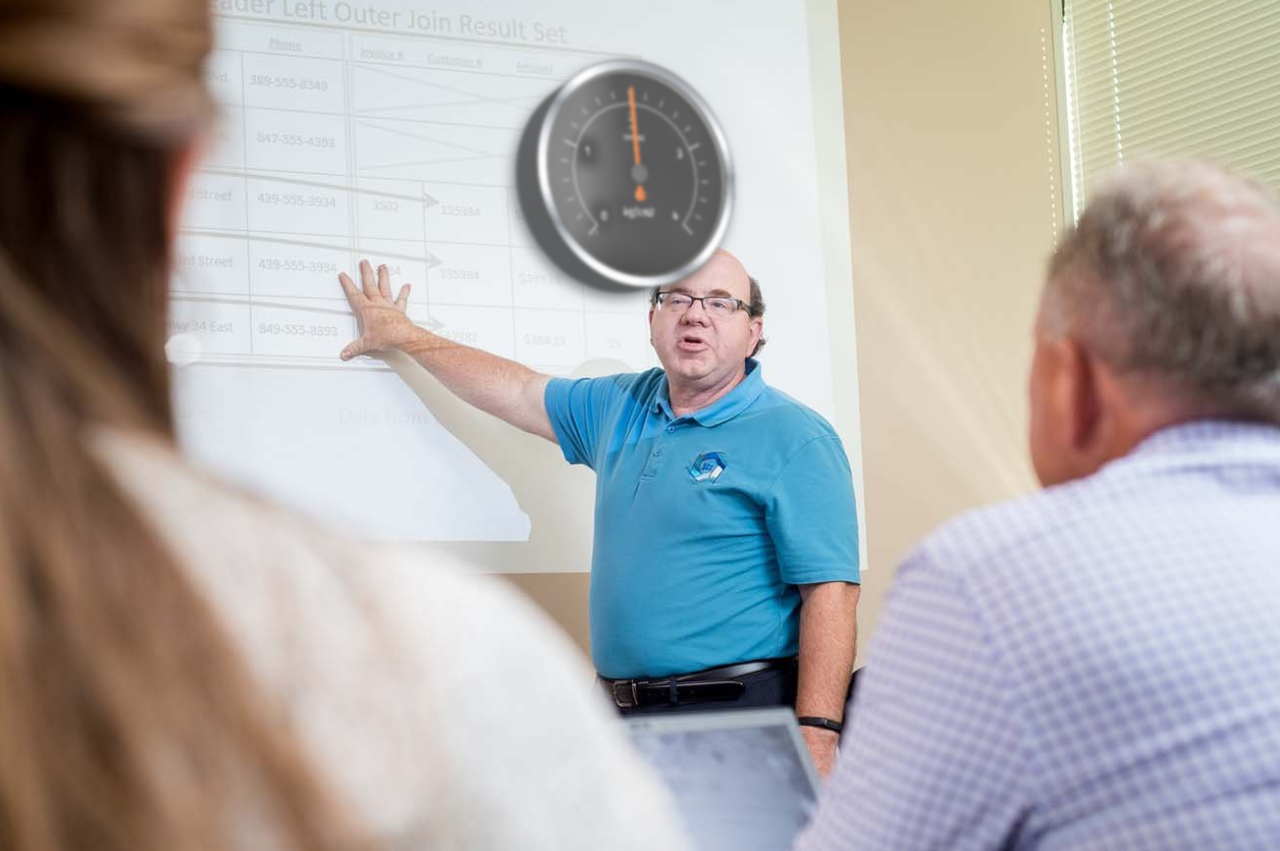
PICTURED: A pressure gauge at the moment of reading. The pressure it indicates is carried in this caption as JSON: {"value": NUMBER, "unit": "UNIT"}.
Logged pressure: {"value": 2, "unit": "kg/cm²"}
